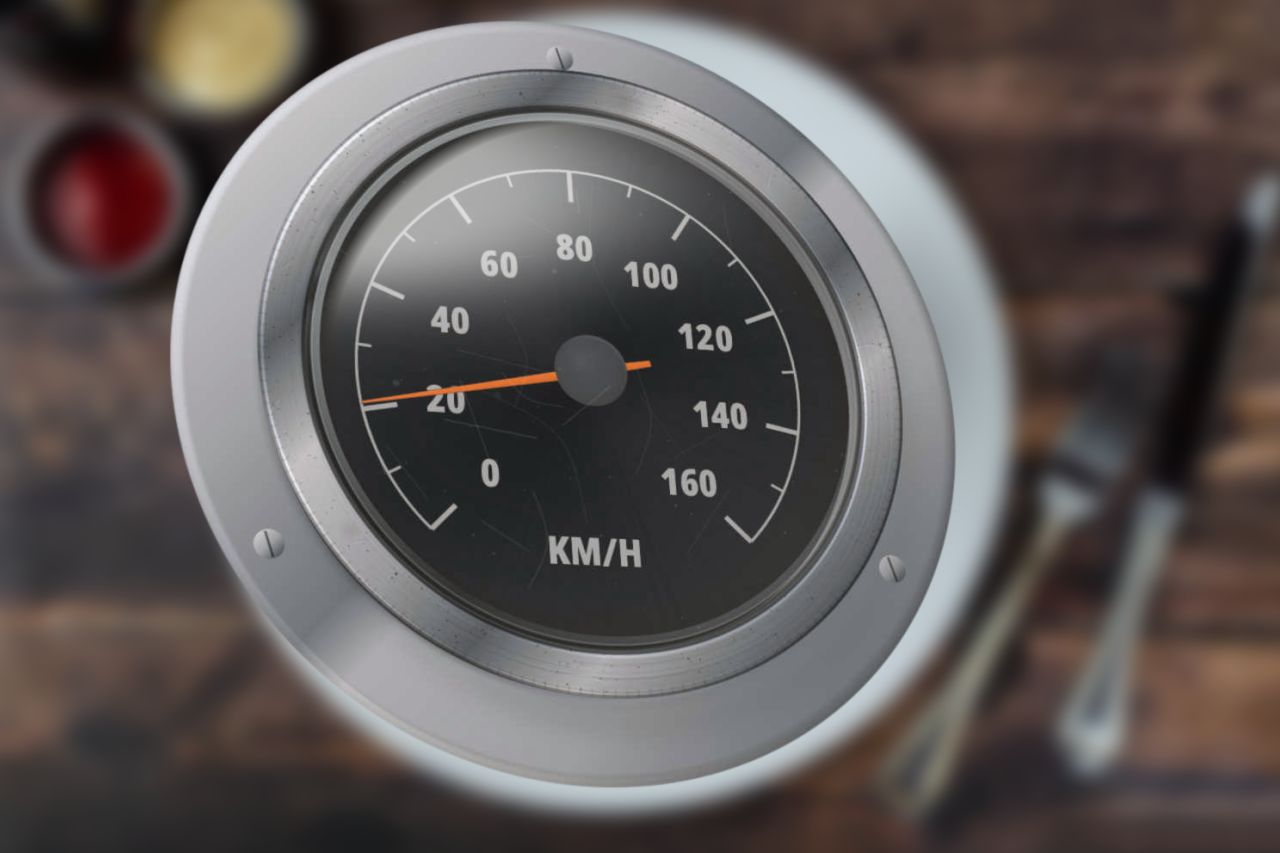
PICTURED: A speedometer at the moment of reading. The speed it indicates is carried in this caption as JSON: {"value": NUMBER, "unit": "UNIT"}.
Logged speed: {"value": 20, "unit": "km/h"}
